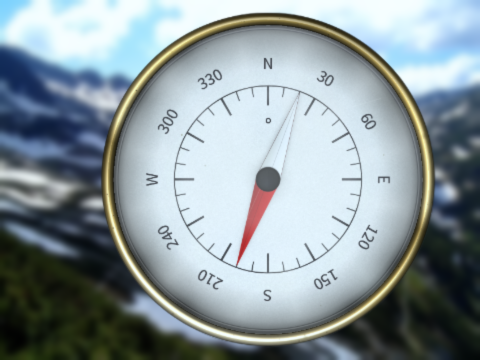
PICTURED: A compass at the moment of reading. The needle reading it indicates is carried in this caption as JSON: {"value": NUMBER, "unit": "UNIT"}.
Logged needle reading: {"value": 200, "unit": "°"}
